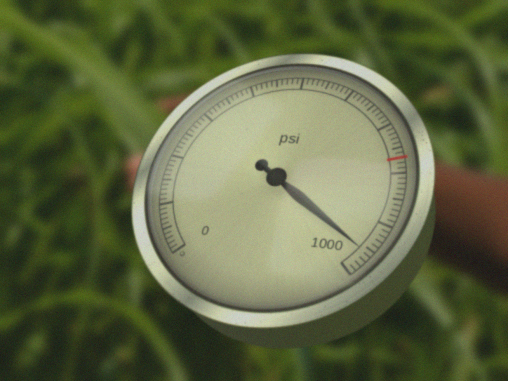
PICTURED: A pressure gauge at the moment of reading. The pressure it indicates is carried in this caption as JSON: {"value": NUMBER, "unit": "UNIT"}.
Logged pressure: {"value": 960, "unit": "psi"}
